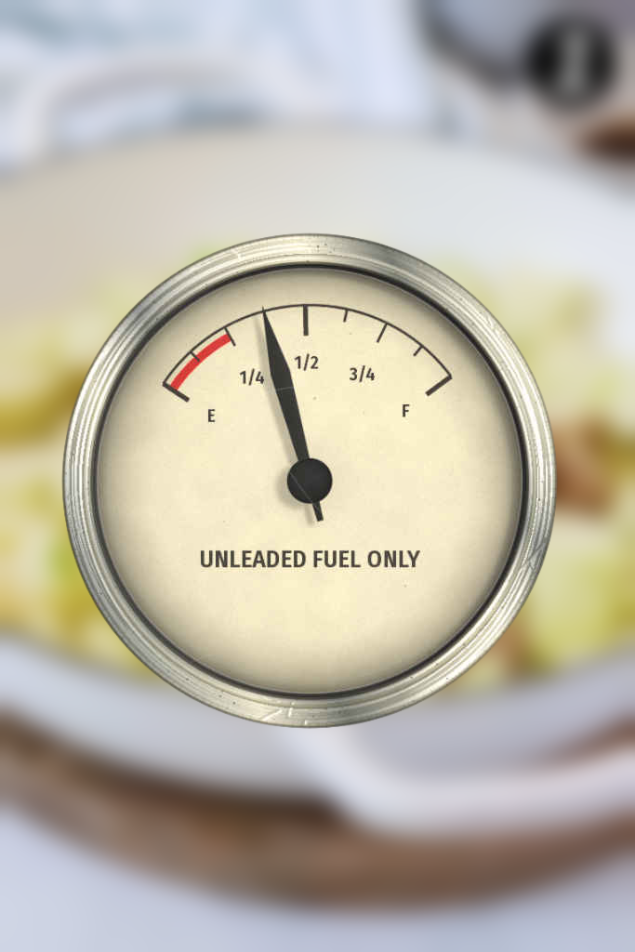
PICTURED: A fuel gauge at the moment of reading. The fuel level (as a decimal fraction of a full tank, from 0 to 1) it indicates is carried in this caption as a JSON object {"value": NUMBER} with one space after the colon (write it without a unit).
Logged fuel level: {"value": 0.375}
